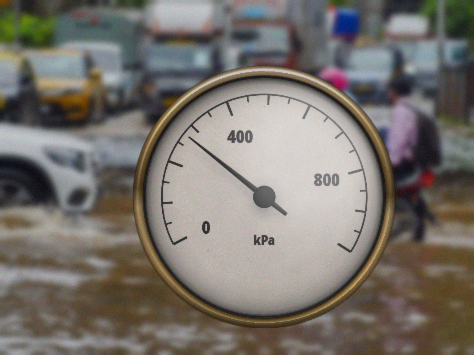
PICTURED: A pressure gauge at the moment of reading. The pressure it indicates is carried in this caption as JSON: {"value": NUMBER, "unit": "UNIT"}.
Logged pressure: {"value": 275, "unit": "kPa"}
